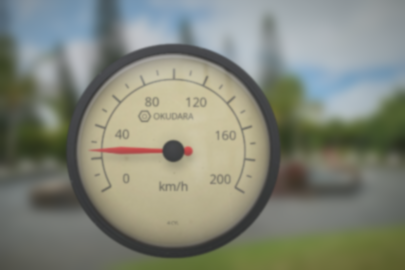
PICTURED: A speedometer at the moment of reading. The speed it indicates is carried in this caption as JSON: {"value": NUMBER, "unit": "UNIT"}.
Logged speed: {"value": 25, "unit": "km/h"}
